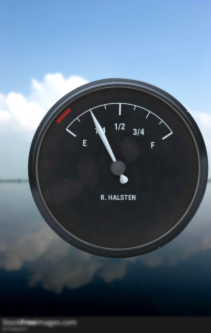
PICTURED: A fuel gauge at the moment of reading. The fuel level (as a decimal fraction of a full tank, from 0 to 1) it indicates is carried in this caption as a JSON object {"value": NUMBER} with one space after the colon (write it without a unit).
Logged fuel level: {"value": 0.25}
